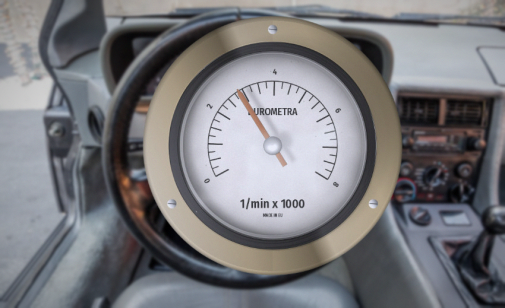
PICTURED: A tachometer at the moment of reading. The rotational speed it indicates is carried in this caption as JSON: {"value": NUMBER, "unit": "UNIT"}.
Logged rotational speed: {"value": 2875, "unit": "rpm"}
